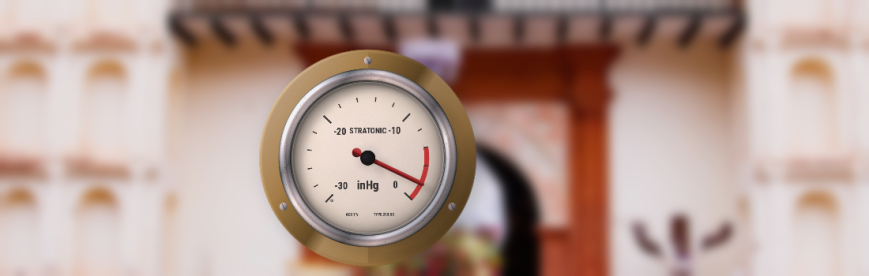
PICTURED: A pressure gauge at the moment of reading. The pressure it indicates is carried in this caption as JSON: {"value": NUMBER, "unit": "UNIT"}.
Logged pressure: {"value": -2, "unit": "inHg"}
